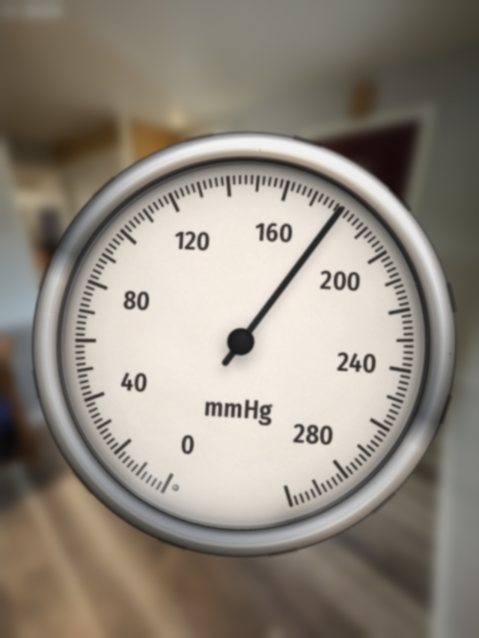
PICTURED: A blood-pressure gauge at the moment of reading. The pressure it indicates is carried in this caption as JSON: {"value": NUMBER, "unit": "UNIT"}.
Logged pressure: {"value": 180, "unit": "mmHg"}
